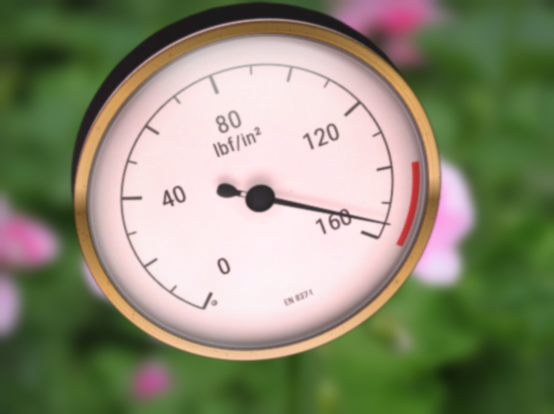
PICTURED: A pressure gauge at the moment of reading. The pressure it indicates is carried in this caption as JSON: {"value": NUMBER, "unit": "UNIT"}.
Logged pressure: {"value": 155, "unit": "psi"}
